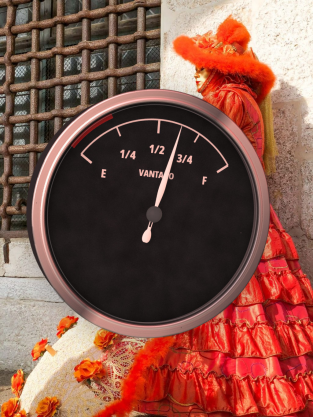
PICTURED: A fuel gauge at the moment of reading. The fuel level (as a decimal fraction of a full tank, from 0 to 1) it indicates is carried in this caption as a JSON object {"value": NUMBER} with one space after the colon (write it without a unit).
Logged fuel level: {"value": 0.625}
